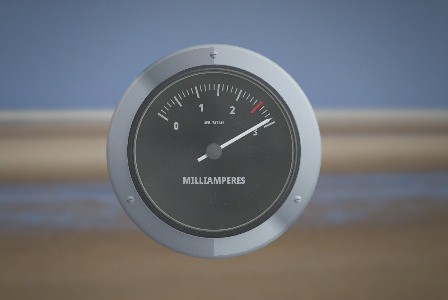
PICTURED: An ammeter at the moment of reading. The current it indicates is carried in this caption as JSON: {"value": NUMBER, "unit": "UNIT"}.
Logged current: {"value": 2.9, "unit": "mA"}
